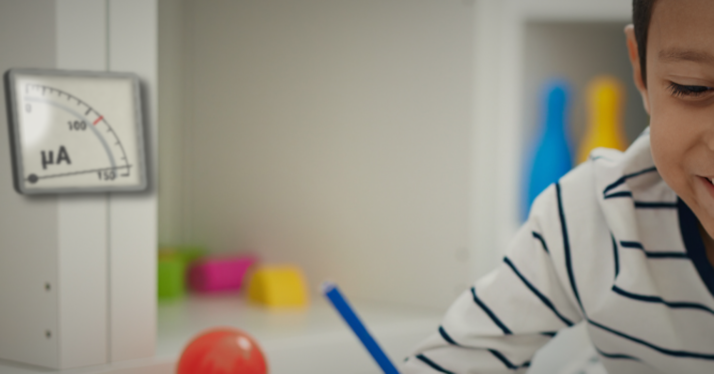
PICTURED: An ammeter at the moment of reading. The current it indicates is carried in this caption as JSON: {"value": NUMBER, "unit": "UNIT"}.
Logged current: {"value": 145, "unit": "µA"}
